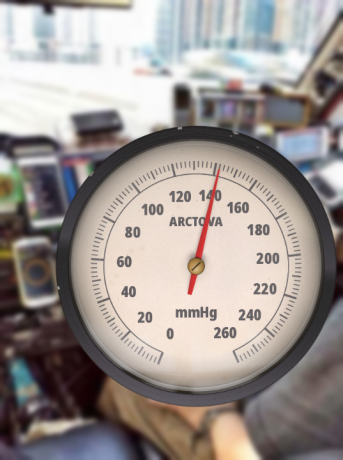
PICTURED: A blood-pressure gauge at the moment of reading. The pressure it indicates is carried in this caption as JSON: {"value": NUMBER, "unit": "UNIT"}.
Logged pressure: {"value": 142, "unit": "mmHg"}
